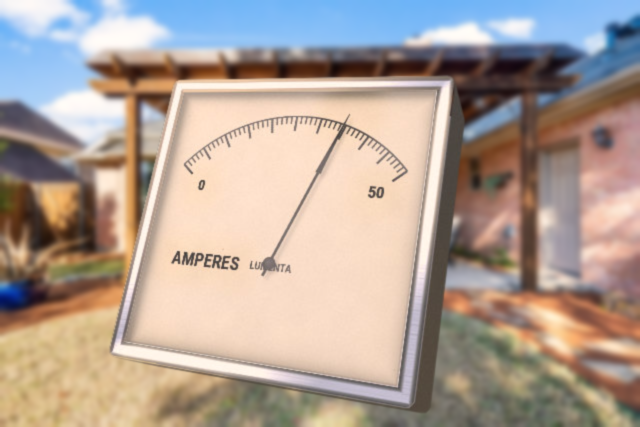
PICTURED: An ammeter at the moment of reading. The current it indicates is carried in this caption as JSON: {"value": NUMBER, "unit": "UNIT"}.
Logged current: {"value": 35, "unit": "A"}
